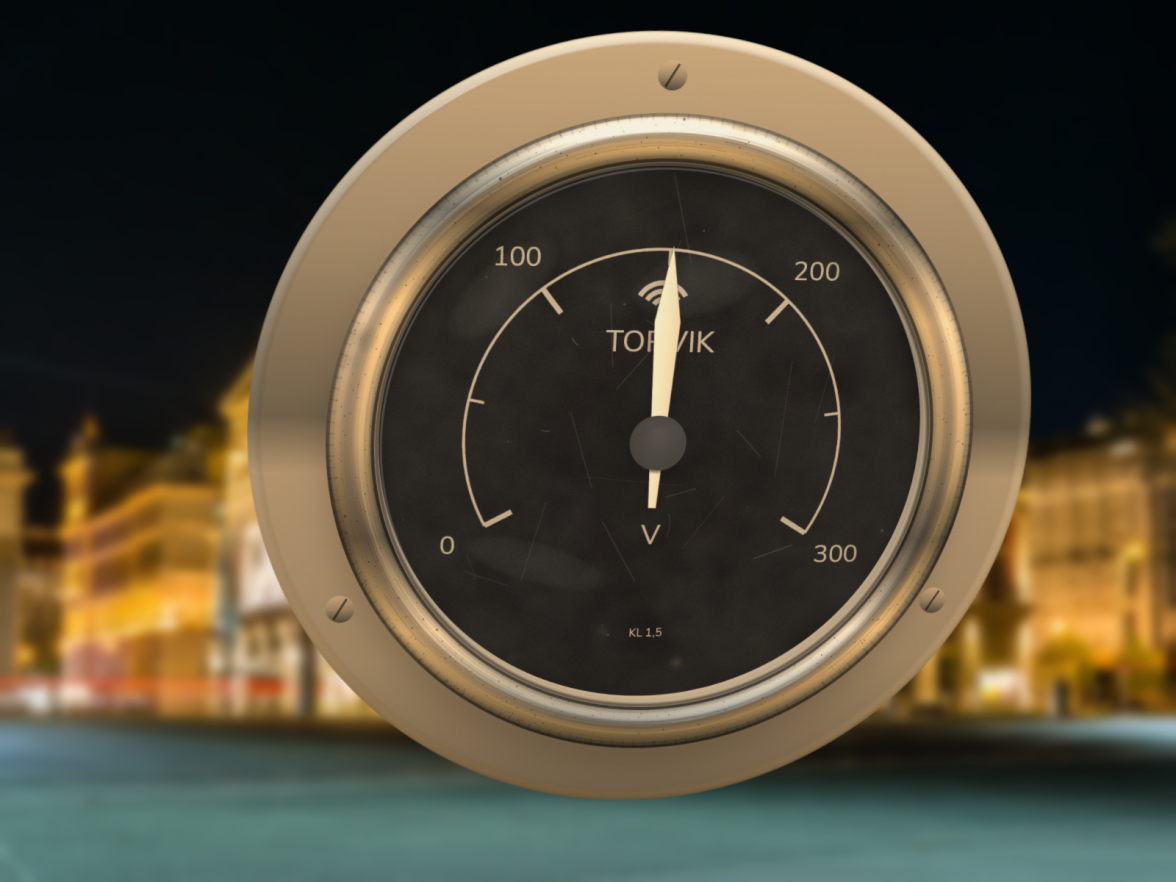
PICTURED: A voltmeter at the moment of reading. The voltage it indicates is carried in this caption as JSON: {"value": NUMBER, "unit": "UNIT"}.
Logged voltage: {"value": 150, "unit": "V"}
